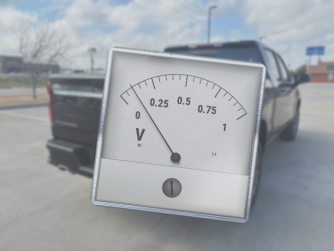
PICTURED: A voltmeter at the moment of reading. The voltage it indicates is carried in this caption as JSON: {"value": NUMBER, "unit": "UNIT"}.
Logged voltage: {"value": 0.1, "unit": "V"}
